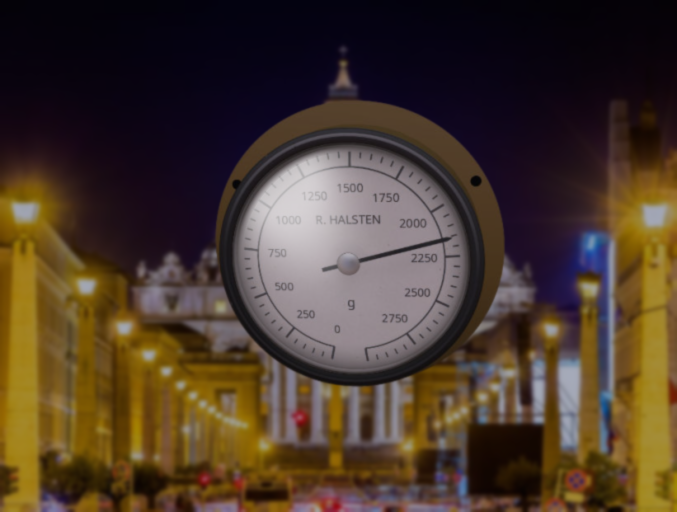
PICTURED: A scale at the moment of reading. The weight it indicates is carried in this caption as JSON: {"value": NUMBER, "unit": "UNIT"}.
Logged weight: {"value": 2150, "unit": "g"}
